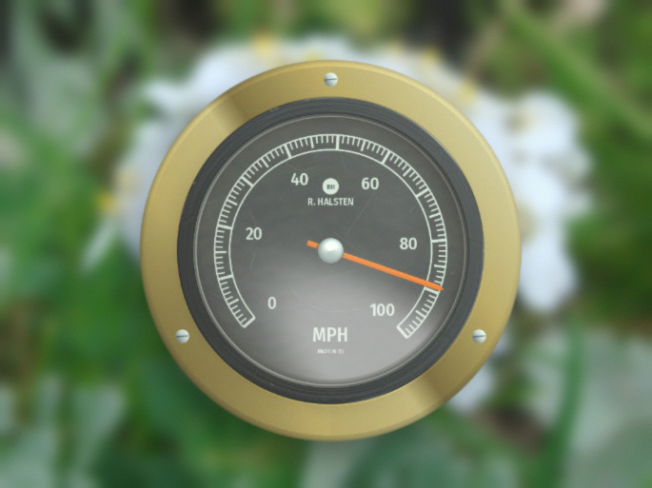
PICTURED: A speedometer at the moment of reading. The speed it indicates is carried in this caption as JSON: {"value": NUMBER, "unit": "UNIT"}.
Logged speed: {"value": 89, "unit": "mph"}
